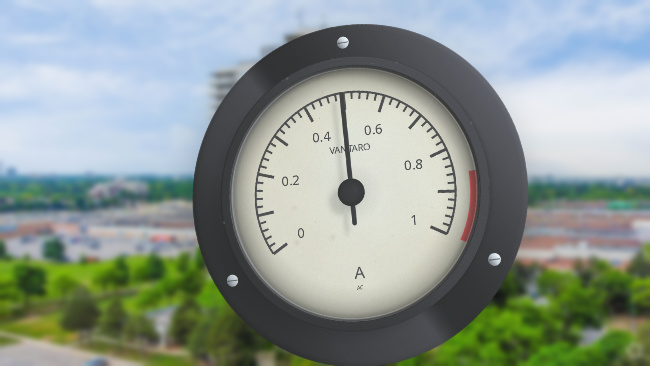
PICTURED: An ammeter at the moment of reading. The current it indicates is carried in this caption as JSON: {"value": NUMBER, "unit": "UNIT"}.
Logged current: {"value": 0.5, "unit": "A"}
